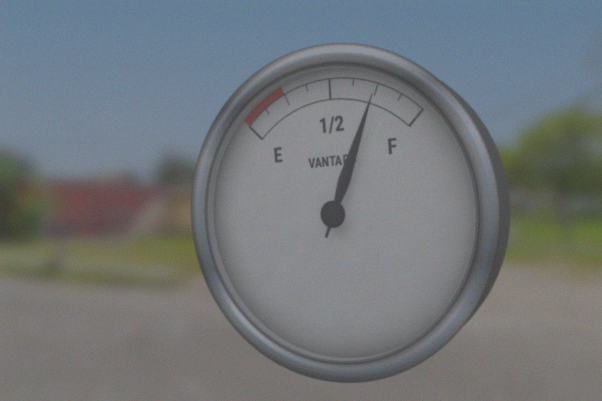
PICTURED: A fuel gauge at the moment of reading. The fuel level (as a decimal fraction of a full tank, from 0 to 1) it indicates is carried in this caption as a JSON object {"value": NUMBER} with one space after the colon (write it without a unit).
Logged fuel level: {"value": 0.75}
